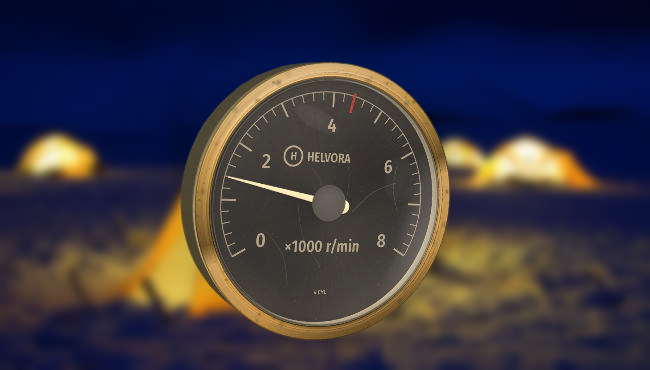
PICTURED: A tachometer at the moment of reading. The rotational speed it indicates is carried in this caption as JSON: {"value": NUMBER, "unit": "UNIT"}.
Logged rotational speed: {"value": 1400, "unit": "rpm"}
